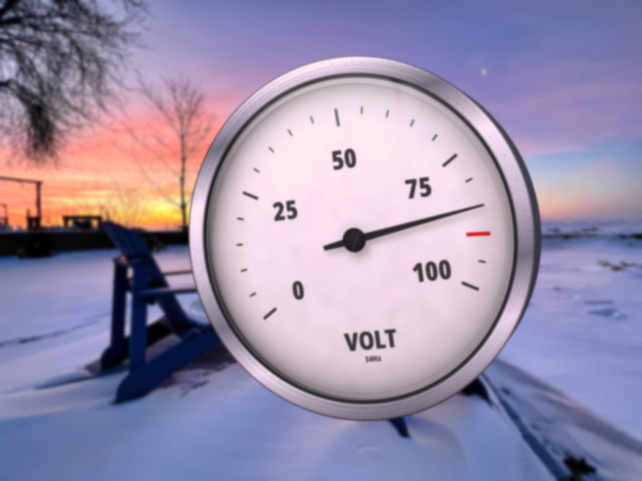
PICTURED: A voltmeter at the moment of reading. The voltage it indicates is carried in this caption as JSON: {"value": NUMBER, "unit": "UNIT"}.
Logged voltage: {"value": 85, "unit": "V"}
